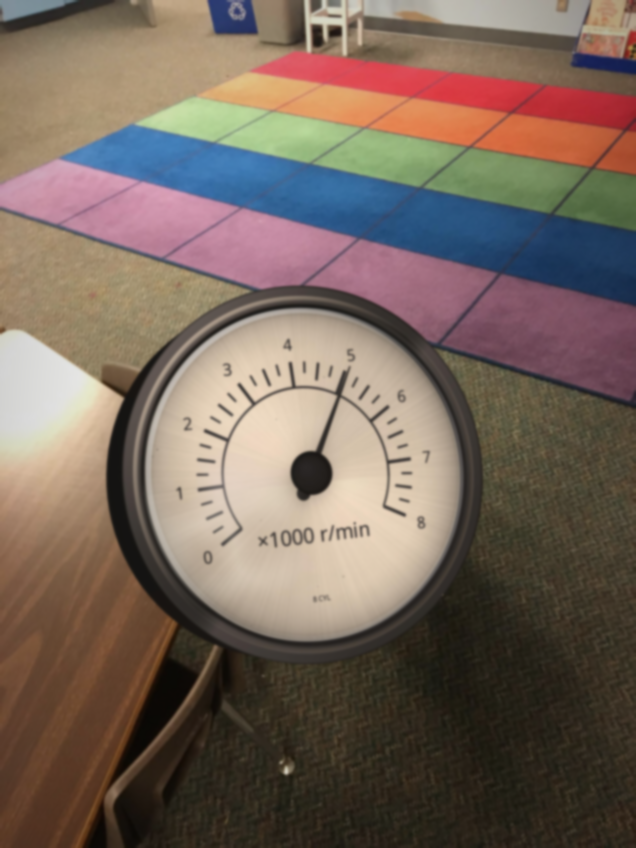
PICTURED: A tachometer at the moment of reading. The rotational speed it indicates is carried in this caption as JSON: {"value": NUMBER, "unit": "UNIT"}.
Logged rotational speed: {"value": 5000, "unit": "rpm"}
